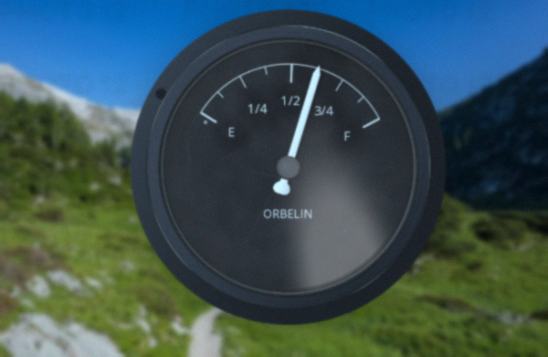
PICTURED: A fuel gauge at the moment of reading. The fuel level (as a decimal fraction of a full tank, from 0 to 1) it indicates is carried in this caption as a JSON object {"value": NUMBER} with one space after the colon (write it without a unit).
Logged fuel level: {"value": 0.625}
